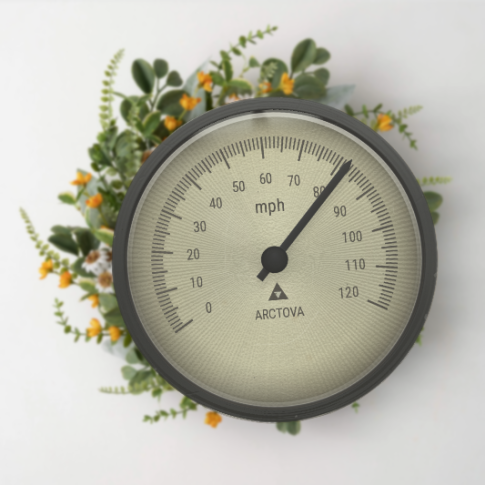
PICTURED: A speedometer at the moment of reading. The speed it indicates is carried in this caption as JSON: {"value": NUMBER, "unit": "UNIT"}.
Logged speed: {"value": 82, "unit": "mph"}
